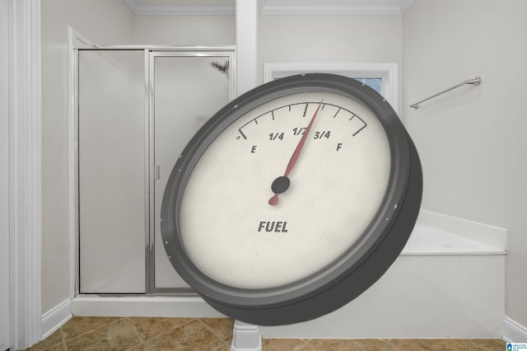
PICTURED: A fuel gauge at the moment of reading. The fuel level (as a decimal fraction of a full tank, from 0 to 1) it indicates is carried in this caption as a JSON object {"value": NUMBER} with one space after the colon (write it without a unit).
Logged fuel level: {"value": 0.625}
